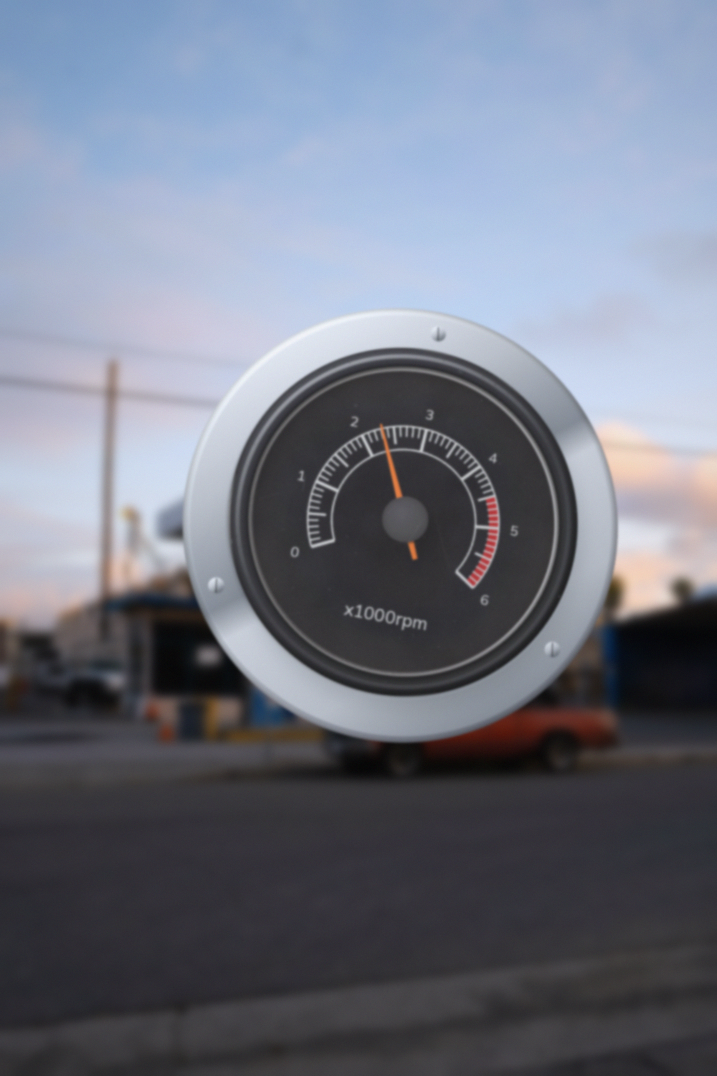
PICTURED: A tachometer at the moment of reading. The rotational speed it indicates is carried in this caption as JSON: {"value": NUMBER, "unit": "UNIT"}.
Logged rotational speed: {"value": 2300, "unit": "rpm"}
